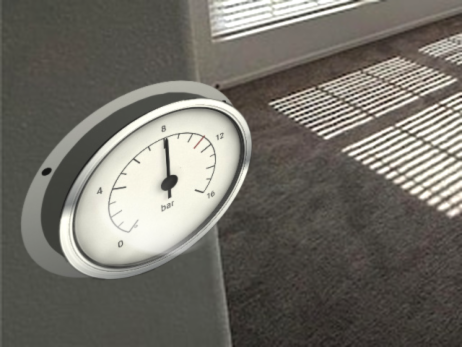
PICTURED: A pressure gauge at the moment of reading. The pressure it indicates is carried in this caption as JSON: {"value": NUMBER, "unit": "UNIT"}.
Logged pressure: {"value": 8, "unit": "bar"}
